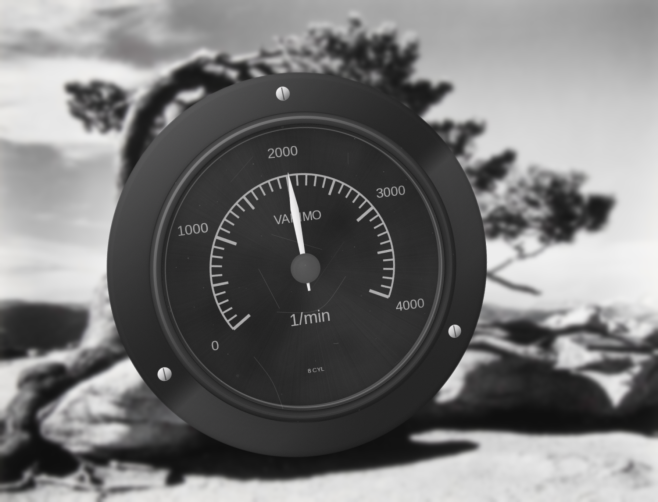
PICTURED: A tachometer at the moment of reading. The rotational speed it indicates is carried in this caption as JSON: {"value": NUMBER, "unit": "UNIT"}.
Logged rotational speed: {"value": 2000, "unit": "rpm"}
